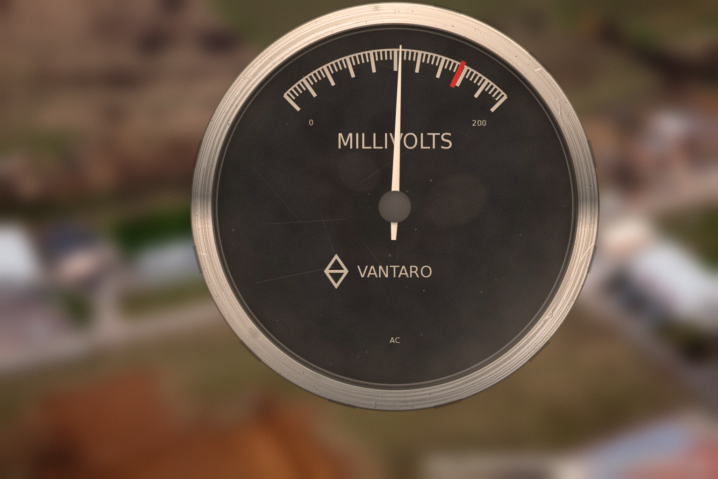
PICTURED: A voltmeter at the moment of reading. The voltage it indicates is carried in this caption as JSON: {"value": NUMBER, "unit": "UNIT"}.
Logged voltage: {"value": 104, "unit": "mV"}
